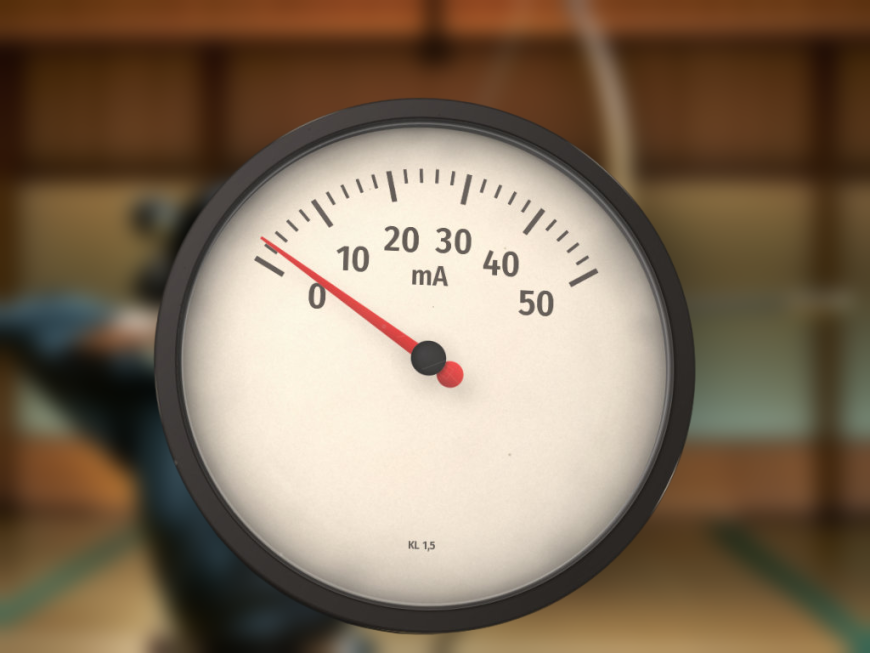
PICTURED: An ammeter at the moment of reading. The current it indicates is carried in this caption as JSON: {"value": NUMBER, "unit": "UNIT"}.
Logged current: {"value": 2, "unit": "mA"}
